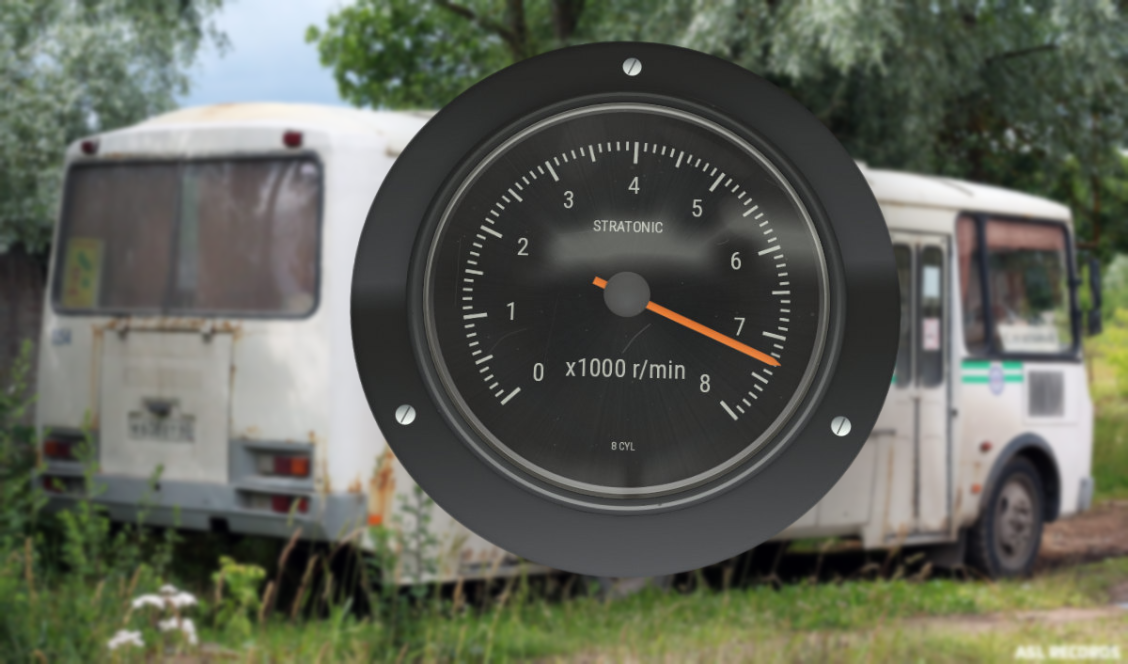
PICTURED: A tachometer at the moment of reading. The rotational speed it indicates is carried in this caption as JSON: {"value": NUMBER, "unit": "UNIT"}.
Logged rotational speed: {"value": 7300, "unit": "rpm"}
